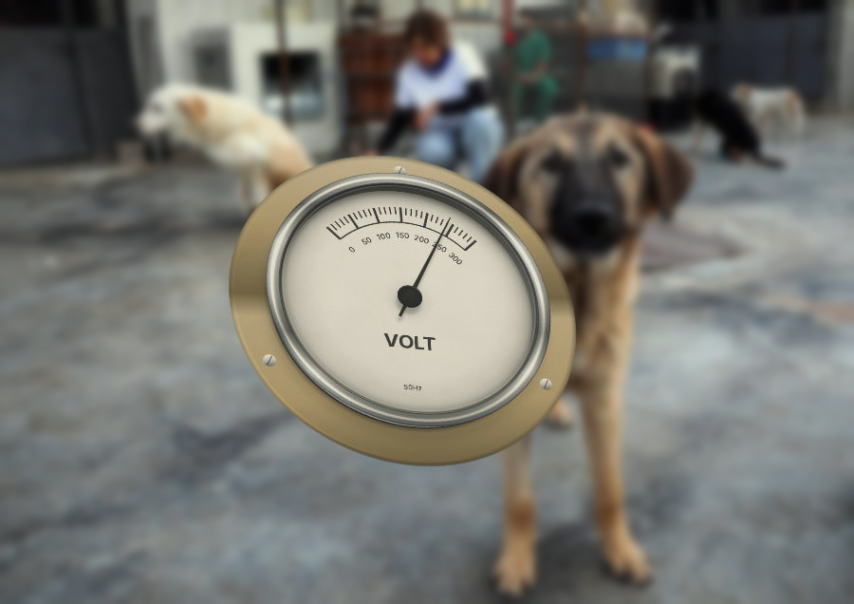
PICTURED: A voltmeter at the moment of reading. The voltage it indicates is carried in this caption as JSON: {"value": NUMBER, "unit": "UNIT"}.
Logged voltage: {"value": 240, "unit": "V"}
